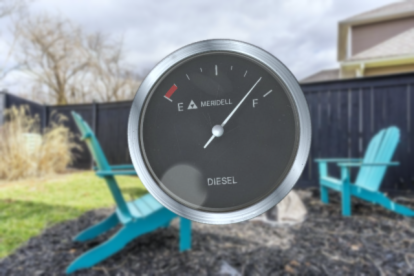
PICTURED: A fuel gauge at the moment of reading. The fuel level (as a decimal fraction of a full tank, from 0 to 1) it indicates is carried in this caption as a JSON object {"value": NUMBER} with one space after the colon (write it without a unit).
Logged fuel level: {"value": 0.875}
